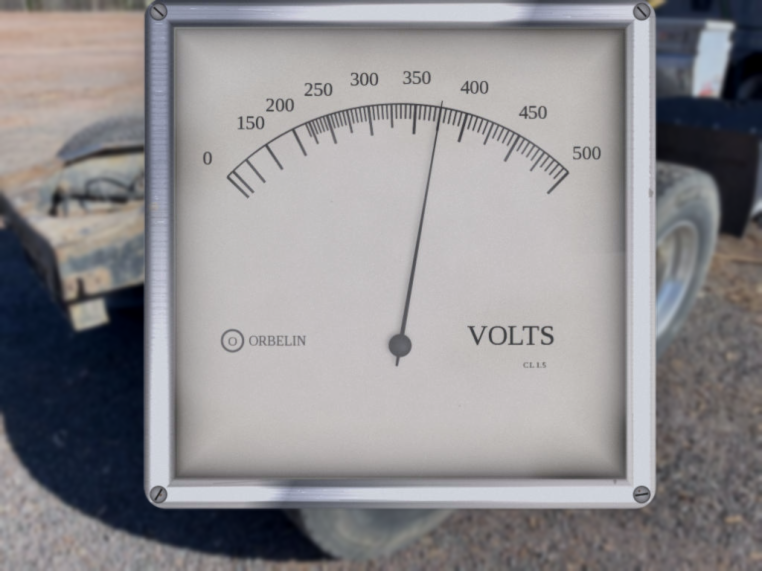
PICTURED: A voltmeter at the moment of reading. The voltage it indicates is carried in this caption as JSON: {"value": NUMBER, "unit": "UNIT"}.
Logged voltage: {"value": 375, "unit": "V"}
